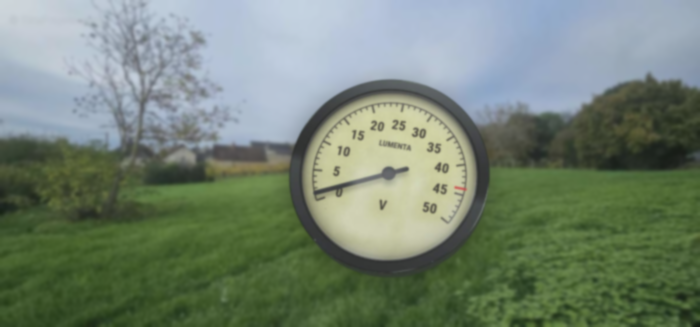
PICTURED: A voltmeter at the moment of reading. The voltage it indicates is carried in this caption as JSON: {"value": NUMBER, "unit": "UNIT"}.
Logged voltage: {"value": 1, "unit": "V"}
